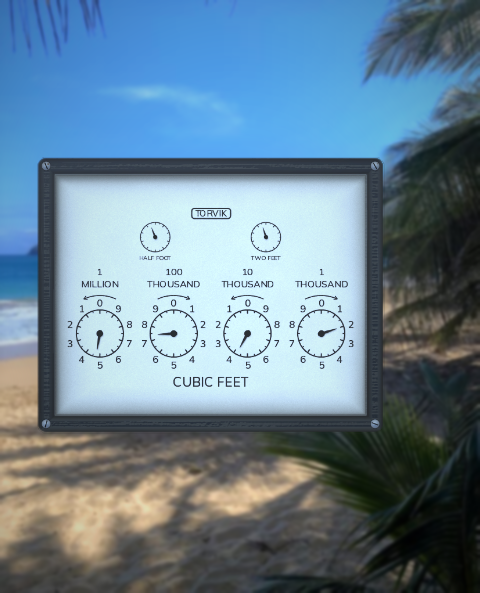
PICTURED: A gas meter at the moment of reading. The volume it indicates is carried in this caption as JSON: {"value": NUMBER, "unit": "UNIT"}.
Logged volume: {"value": 474200, "unit": "ft³"}
